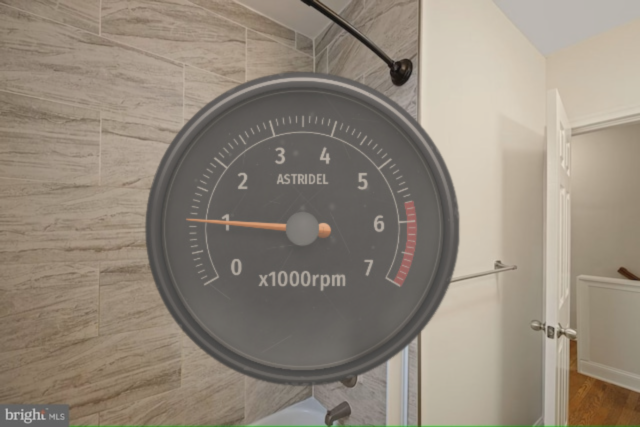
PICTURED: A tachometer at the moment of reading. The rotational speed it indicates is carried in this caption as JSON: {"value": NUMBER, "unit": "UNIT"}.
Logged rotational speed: {"value": 1000, "unit": "rpm"}
